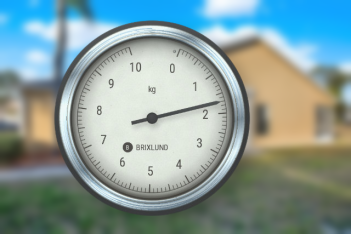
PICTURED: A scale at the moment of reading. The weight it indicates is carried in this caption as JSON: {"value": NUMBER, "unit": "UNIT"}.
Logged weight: {"value": 1.7, "unit": "kg"}
